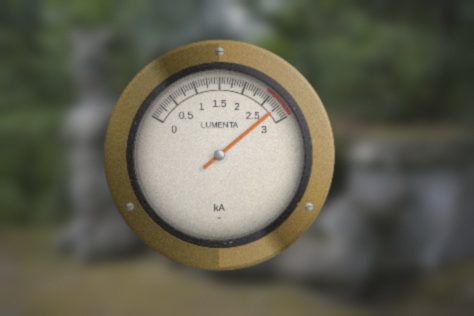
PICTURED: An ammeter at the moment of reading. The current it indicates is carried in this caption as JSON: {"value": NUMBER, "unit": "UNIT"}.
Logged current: {"value": 2.75, "unit": "kA"}
